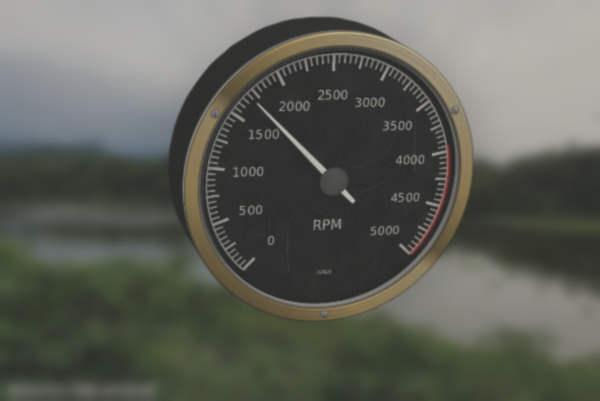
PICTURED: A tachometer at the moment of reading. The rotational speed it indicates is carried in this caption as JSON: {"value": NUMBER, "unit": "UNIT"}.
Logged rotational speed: {"value": 1700, "unit": "rpm"}
